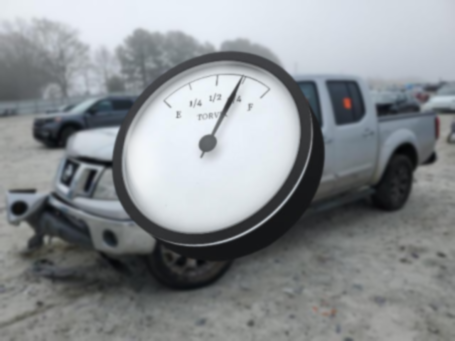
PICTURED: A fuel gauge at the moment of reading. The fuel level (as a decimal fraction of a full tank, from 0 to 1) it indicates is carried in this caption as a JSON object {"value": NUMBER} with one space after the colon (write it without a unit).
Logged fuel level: {"value": 0.75}
